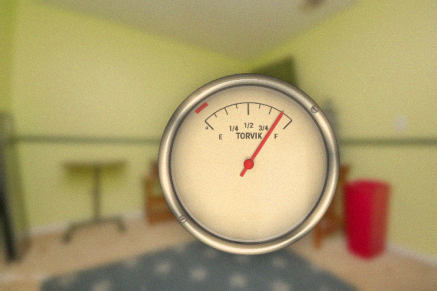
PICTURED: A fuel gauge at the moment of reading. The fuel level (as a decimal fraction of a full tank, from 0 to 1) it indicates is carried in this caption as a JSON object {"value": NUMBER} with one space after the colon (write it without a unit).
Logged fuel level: {"value": 0.875}
